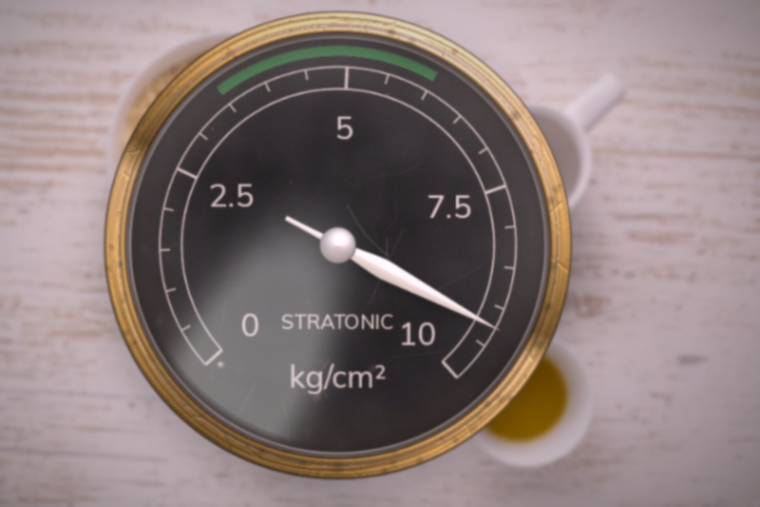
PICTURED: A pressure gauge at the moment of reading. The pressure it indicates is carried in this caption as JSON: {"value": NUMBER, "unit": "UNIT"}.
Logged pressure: {"value": 9.25, "unit": "kg/cm²"}
